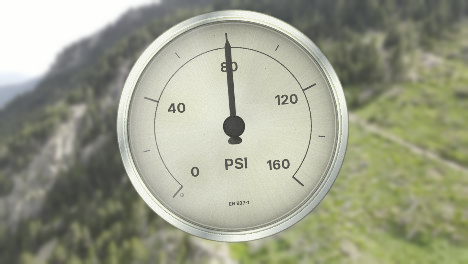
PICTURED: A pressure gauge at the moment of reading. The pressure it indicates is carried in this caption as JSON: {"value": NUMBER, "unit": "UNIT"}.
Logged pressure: {"value": 80, "unit": "psi"}
